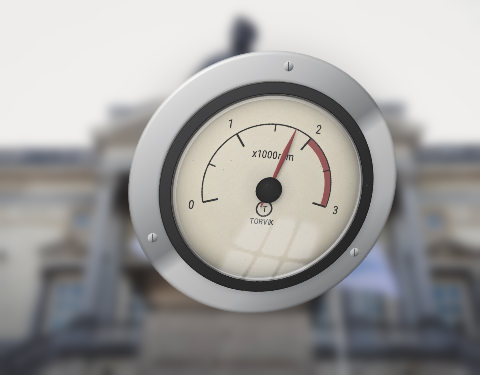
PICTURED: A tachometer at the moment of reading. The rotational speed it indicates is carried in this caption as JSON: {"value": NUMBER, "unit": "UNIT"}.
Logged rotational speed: {"value": 1750, "unit": "rpm"}
